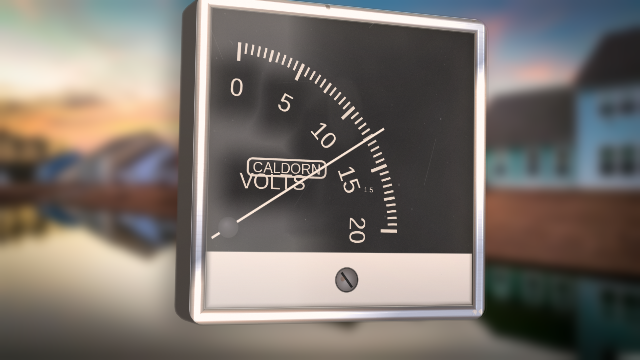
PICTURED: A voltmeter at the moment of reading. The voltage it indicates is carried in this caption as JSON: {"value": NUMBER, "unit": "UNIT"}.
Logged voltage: {"value": 12.5, "unit": "V"}
